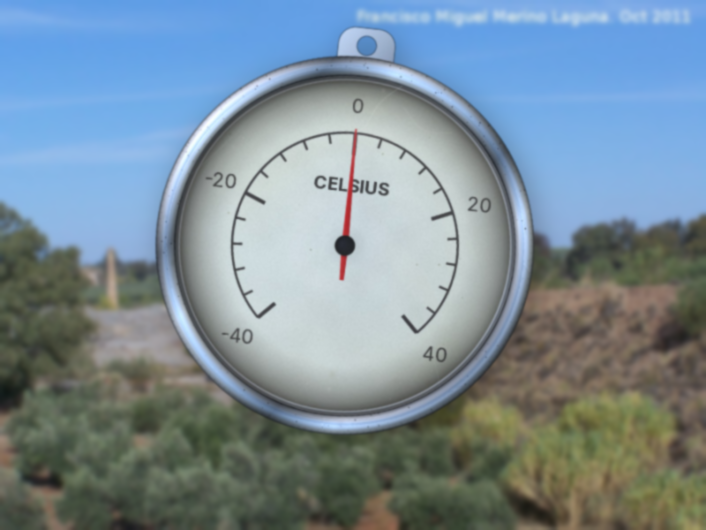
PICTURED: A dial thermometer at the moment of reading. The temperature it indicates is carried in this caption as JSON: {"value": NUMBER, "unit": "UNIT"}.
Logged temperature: {"value": 0, "unit": "°C"}
